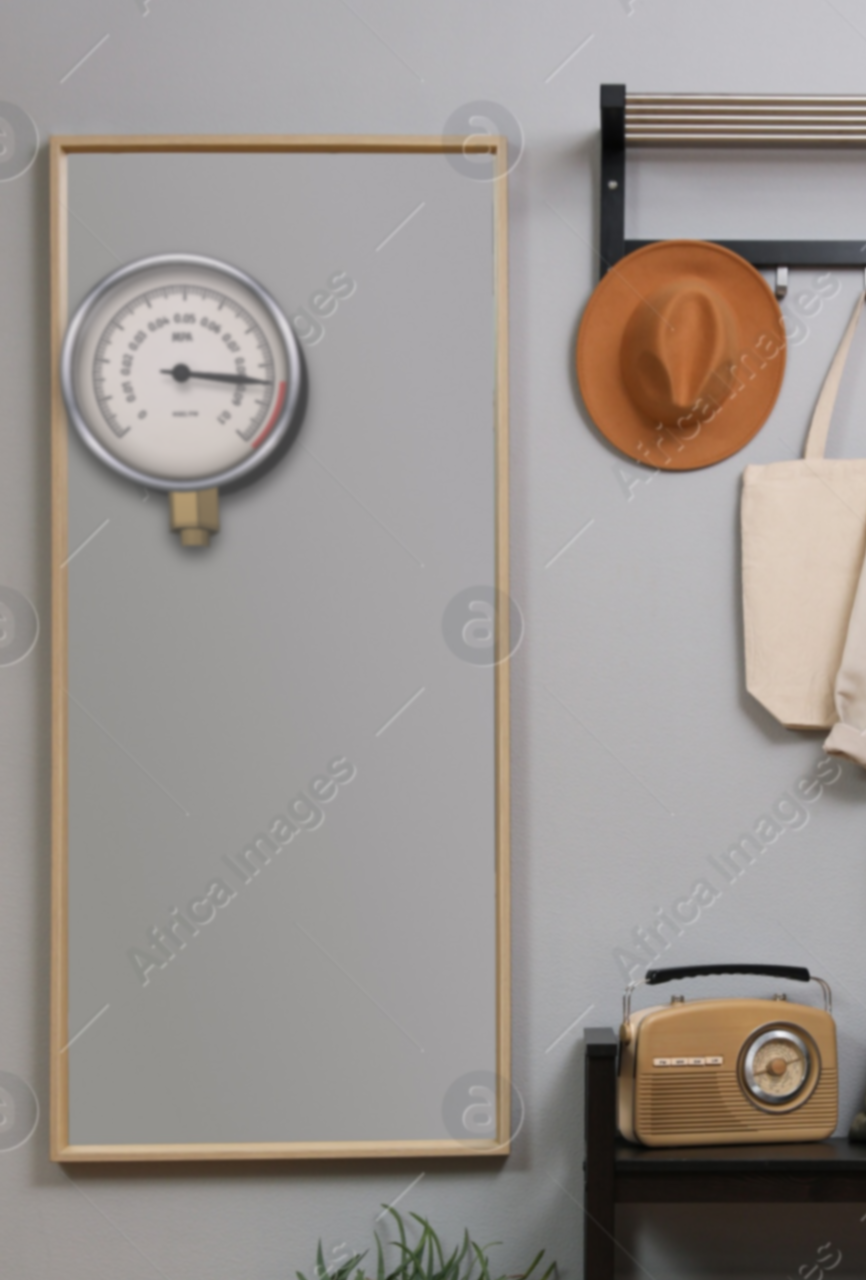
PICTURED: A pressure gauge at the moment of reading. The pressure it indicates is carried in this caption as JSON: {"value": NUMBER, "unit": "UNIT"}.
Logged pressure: {"value": 0.085, "unit": "MPa"}
